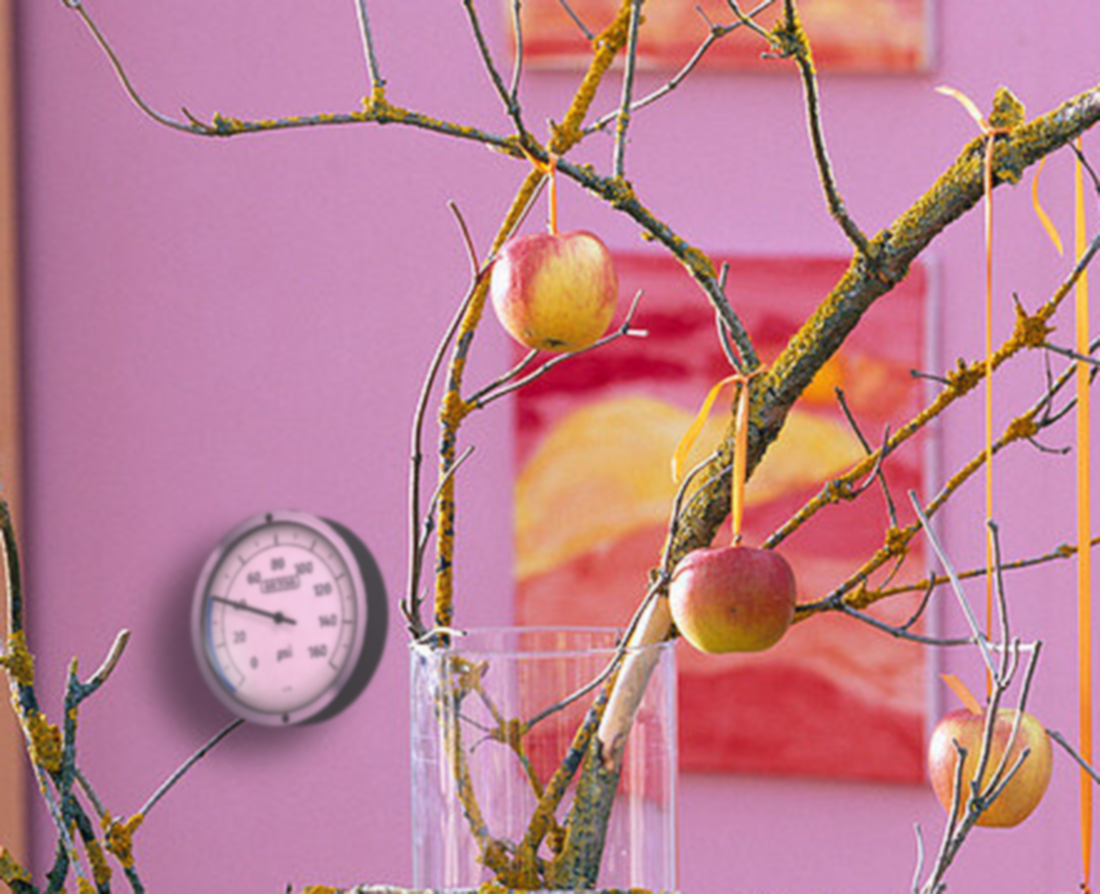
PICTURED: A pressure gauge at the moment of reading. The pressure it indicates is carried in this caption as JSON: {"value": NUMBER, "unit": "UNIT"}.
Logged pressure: {"value": 40, "unit": "psi"}
